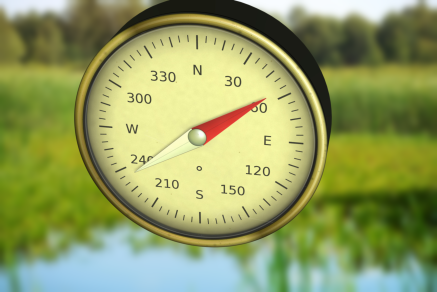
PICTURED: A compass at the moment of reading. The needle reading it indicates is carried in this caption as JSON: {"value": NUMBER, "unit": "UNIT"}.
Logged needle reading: {"value": 55, "unit": "°"}
